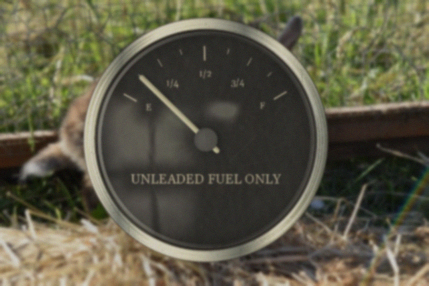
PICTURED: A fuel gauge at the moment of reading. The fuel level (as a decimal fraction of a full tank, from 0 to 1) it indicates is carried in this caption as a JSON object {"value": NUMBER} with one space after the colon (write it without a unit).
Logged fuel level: {"value": 0.125}
